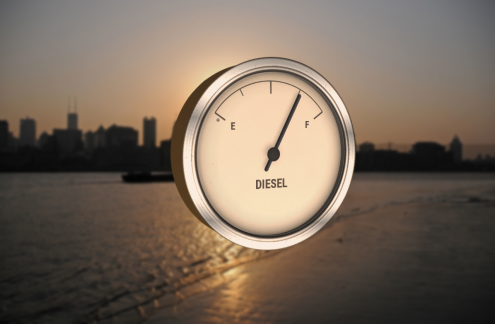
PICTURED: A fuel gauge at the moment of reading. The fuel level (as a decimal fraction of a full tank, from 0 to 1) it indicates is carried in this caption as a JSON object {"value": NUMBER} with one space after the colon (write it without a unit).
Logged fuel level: {"value": 0.75}
